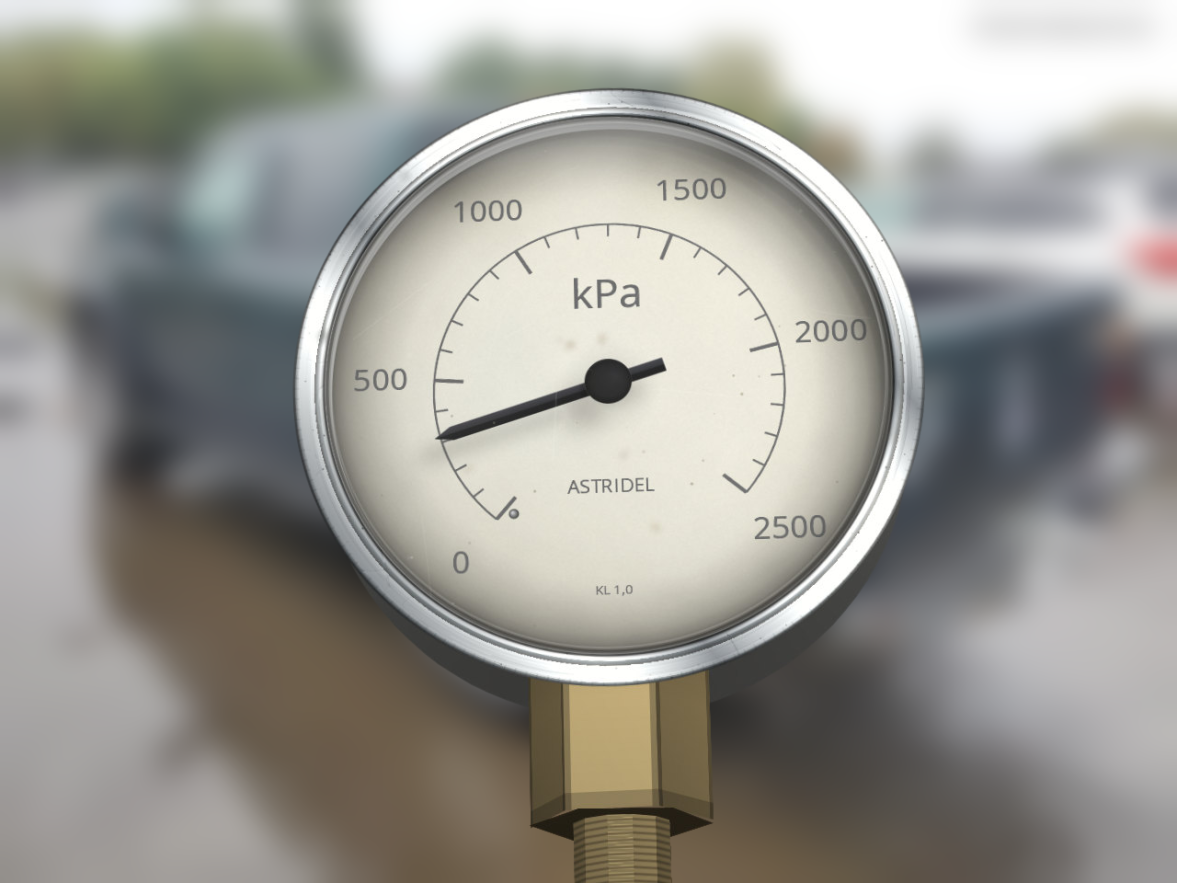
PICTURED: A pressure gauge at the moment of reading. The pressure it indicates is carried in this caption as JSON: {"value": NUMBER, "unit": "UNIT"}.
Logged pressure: {"value": 300, "unit": "kPa"}
